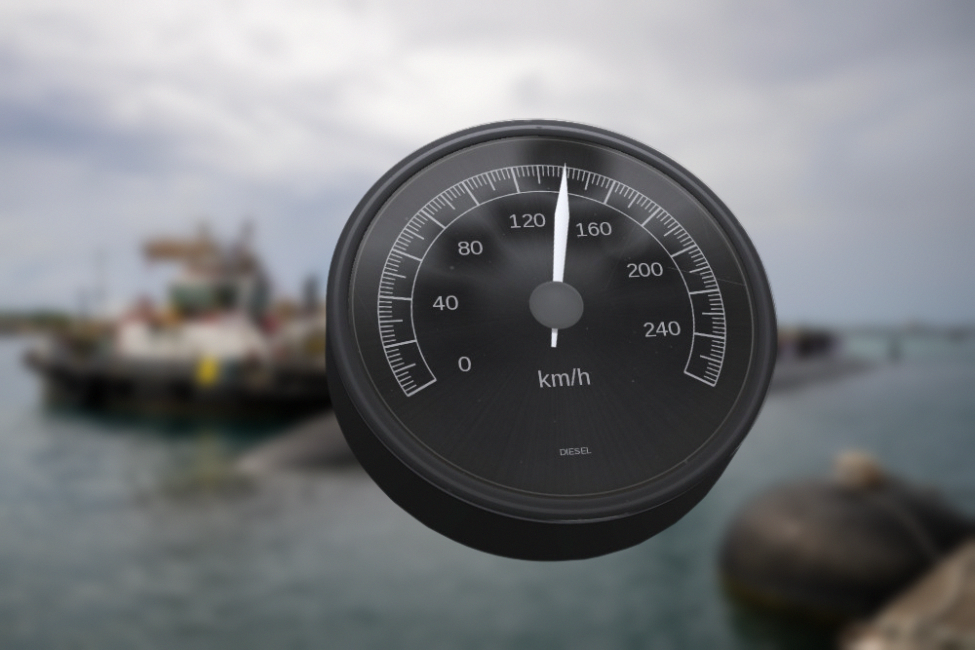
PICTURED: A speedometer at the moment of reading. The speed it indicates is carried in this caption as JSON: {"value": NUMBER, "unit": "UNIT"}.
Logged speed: {"value": 140, "unit": "km/h"}
